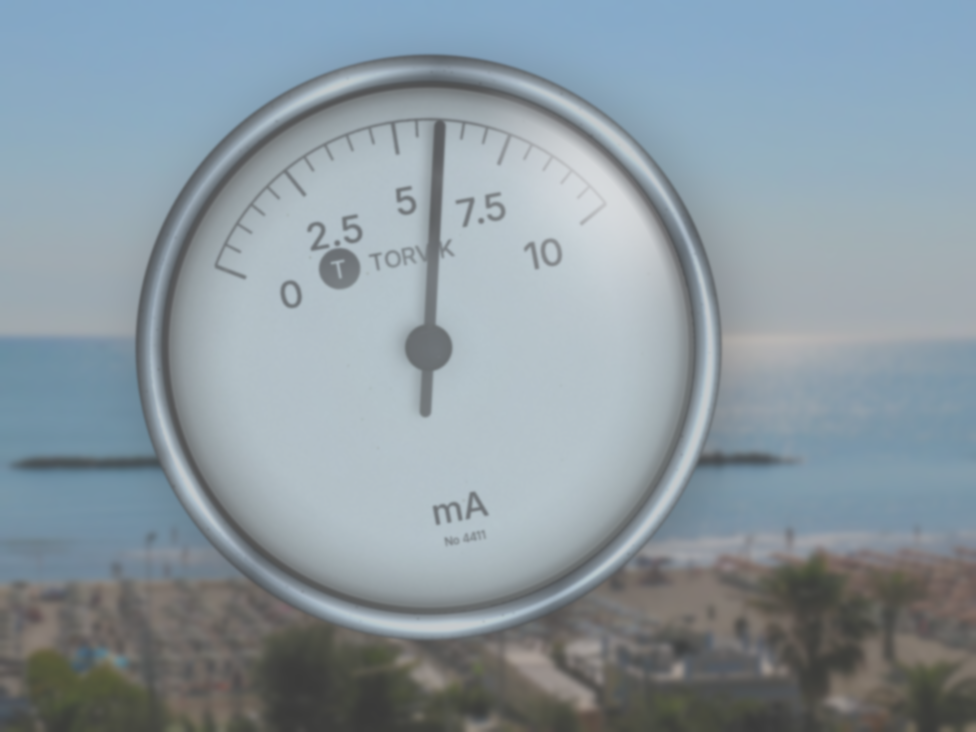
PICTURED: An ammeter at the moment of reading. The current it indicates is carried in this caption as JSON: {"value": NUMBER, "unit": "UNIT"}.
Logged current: {"value": 6, "unit": "mA"}
